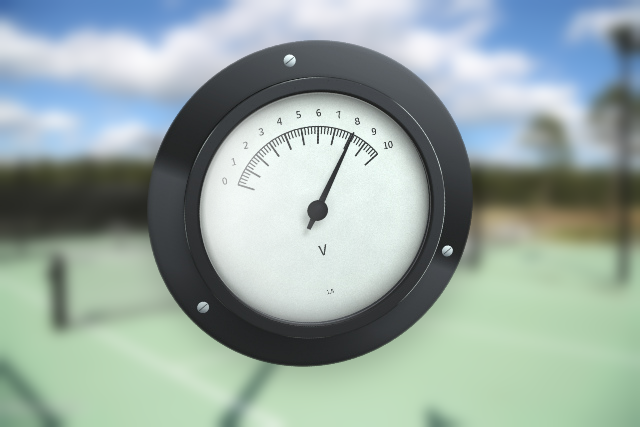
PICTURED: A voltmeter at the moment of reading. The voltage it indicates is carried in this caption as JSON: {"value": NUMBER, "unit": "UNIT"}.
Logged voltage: {"value": 8, "unit": "V"}
